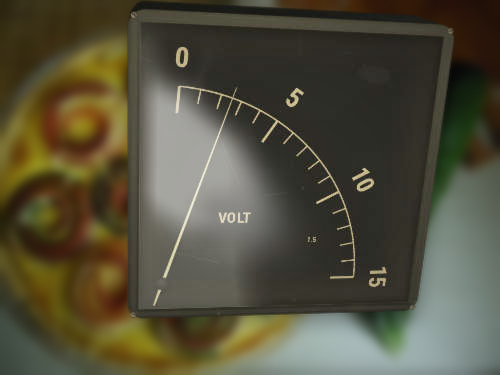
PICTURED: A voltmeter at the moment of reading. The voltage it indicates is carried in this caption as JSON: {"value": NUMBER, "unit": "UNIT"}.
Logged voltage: {"value": 2.5, "unit": "V"}
